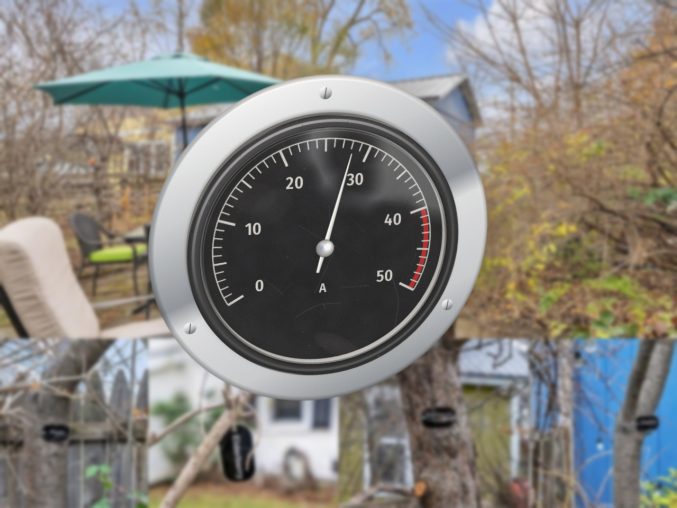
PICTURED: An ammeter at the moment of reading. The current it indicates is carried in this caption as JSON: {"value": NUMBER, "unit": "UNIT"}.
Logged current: {"value": 28, "unit": "A"}
